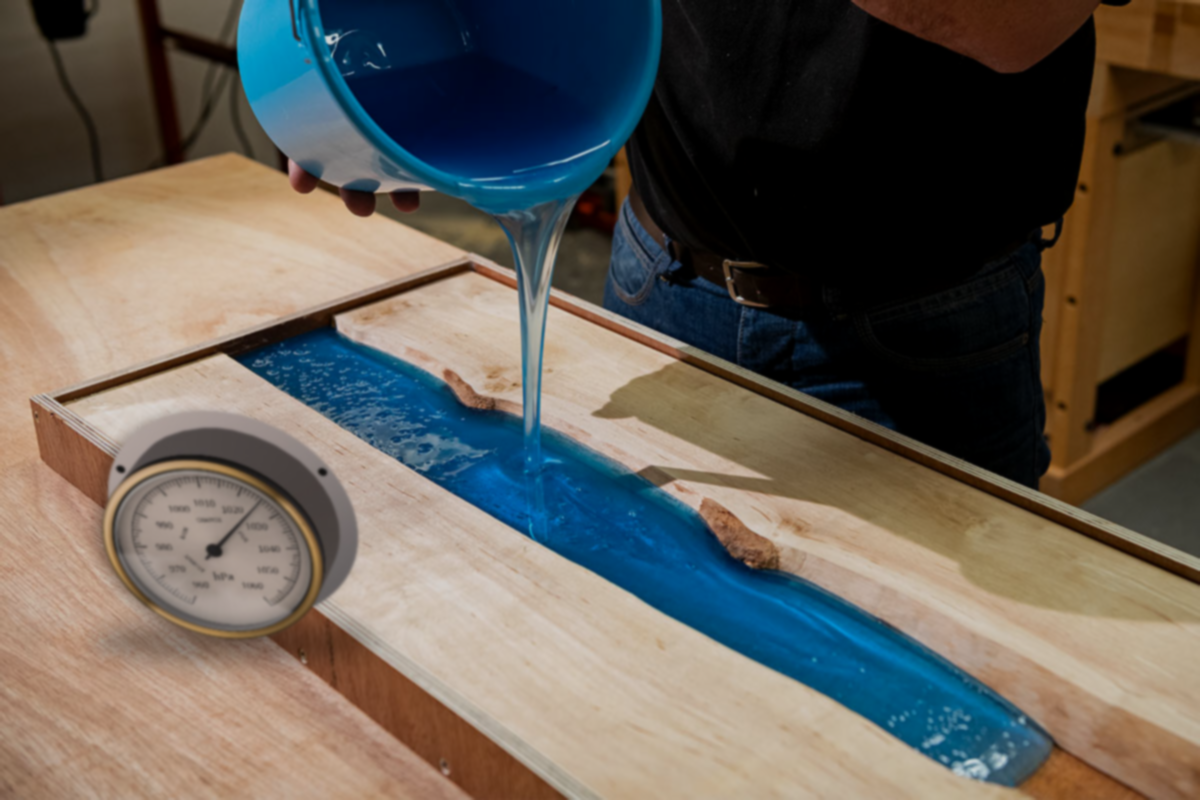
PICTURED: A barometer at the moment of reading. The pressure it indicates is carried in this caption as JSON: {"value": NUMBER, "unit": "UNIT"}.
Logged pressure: {"value": 1025, "unit": "hPa"}
